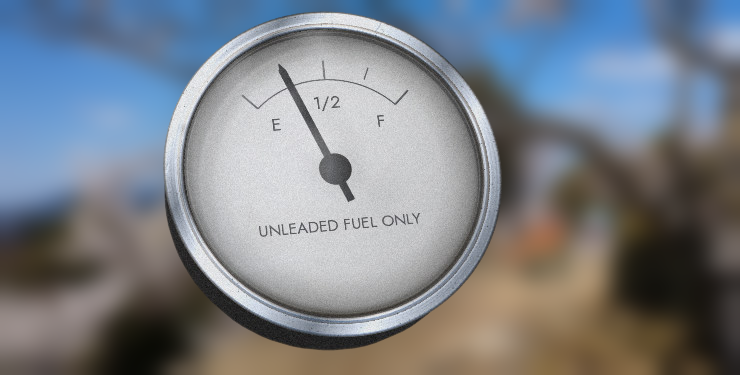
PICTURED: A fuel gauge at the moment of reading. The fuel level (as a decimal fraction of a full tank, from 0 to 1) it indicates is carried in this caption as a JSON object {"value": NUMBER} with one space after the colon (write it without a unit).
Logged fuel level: {"value": 0.25}
